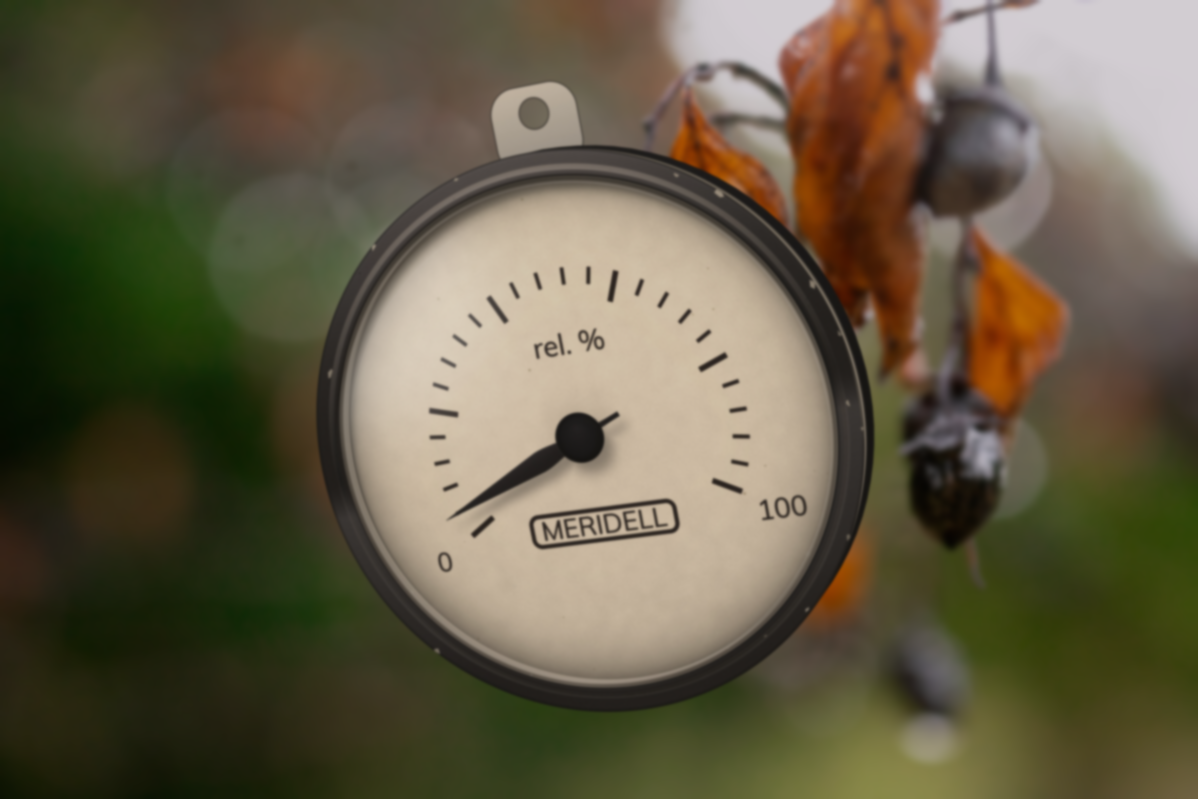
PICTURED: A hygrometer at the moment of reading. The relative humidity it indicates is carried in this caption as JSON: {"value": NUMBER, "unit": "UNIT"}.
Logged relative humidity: {"value": 4, "unit": "%"}
